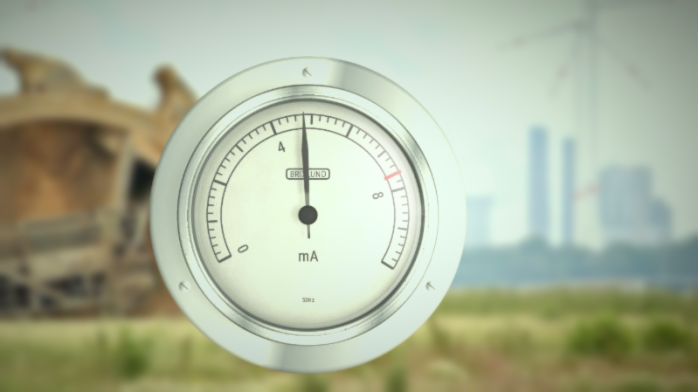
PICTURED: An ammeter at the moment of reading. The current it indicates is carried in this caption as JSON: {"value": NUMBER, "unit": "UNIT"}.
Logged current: {"value": 4.8, "unit": "mA"}
